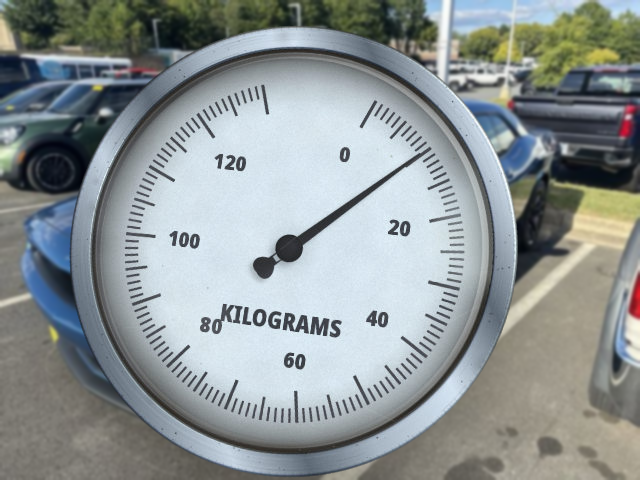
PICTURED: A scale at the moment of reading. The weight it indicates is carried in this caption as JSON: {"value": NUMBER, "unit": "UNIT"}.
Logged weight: {"value": 10, "unit": "kg"}
